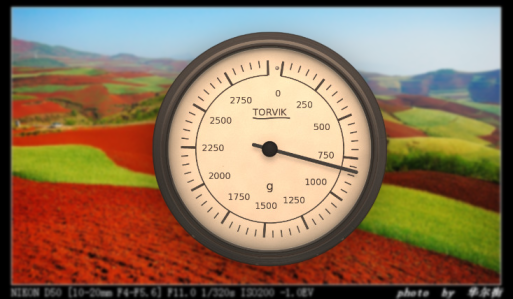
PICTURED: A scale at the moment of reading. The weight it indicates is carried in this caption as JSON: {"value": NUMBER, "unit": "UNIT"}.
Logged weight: {"value": 825, "unit": "g"}
